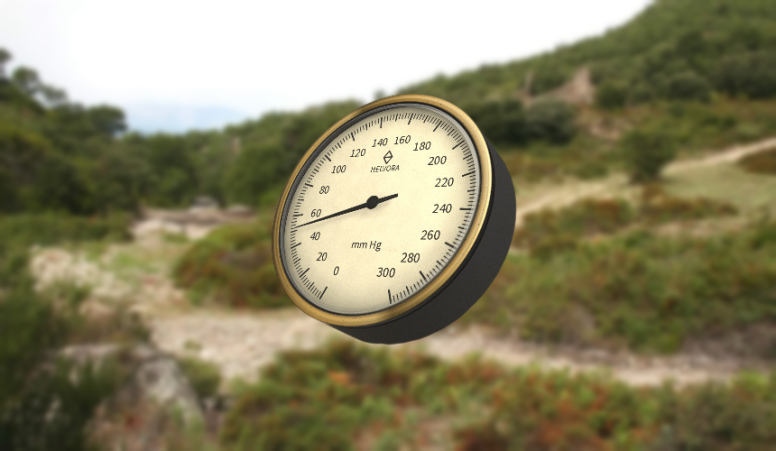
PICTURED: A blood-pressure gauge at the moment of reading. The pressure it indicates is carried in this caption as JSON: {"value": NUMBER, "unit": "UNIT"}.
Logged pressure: {"value": 50, "unit": "mmHg"}
